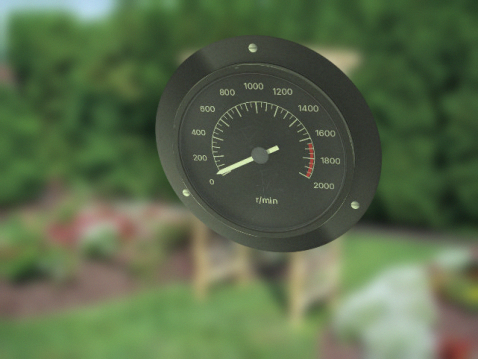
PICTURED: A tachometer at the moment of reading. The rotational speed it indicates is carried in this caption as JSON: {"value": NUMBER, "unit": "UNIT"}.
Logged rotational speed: {"value": 50, "unit": "rpm"}
